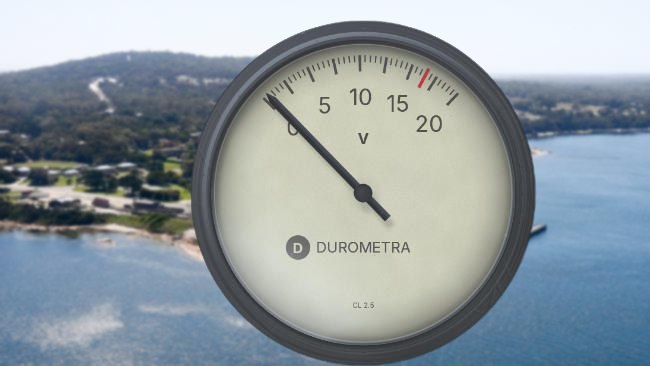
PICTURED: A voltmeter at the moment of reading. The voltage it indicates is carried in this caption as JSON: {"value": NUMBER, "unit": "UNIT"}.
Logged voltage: {"value": 0.5, "unit": "V"}
